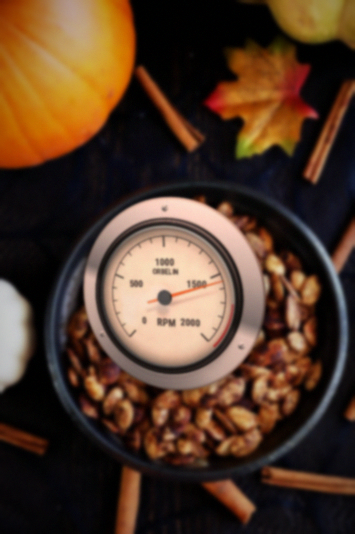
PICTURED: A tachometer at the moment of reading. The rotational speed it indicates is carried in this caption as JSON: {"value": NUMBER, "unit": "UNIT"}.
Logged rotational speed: {"value": 1550, "unit": "rpm"}
